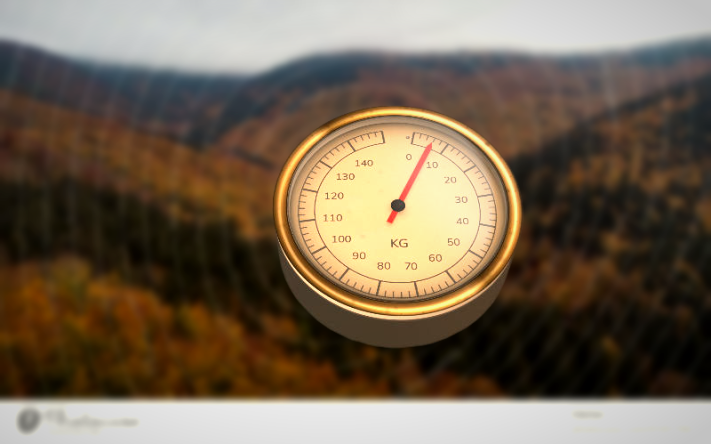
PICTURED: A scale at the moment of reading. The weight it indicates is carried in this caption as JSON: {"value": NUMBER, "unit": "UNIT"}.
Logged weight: {"value": 6, "unit": "kg"}
